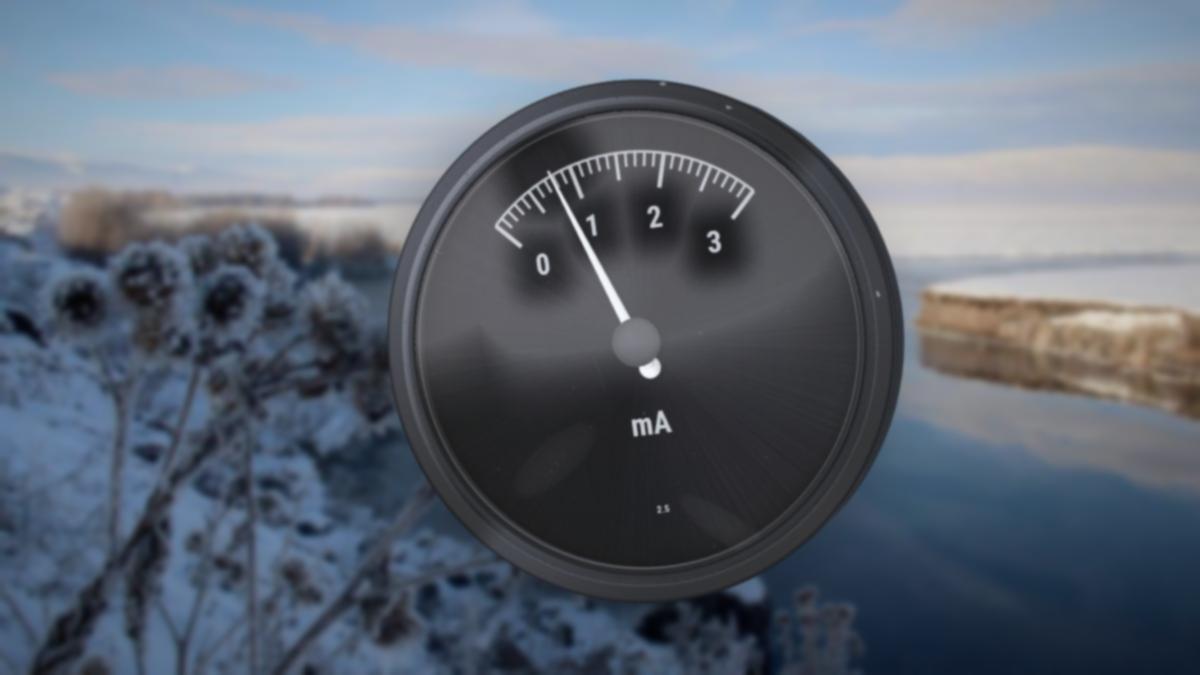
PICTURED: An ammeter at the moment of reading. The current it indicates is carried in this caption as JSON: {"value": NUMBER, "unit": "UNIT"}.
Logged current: {"value": 0.8, "unit": "mA"}
